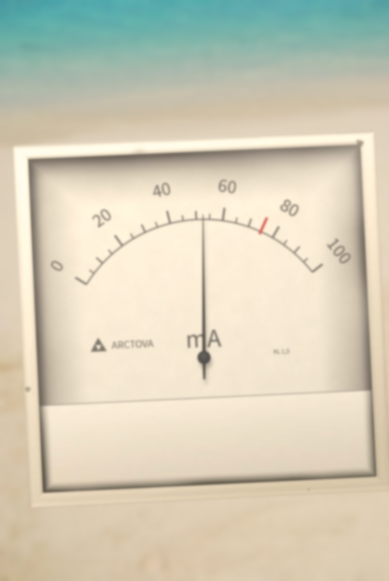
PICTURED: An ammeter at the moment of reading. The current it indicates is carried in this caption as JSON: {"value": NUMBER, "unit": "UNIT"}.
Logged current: {"value": 52.5, "unit": "mA"}
